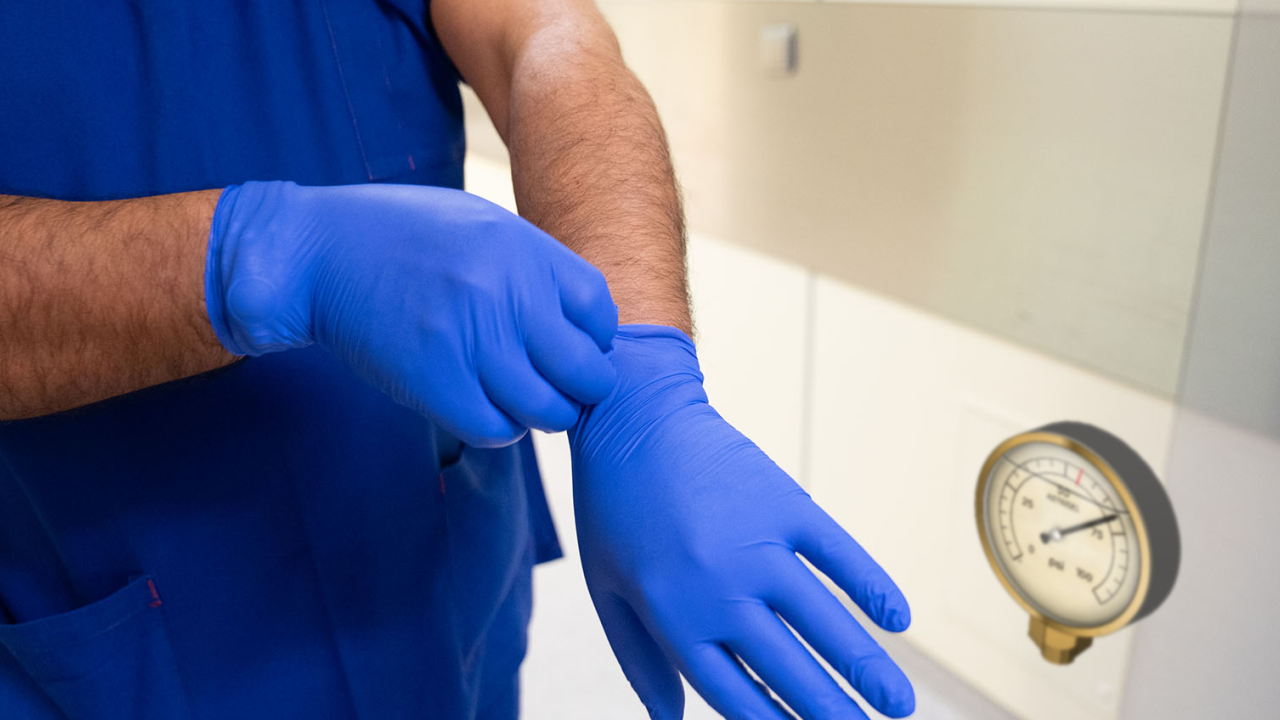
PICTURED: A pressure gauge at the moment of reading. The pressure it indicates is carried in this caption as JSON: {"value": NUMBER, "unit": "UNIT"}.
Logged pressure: {"value": 70, "unit": "psi"}
